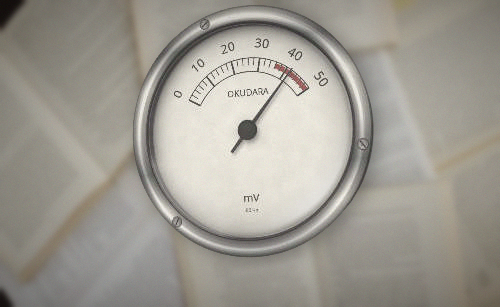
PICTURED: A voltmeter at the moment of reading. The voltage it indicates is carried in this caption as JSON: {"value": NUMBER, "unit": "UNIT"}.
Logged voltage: {"value": 42, "unit": "mV"}
